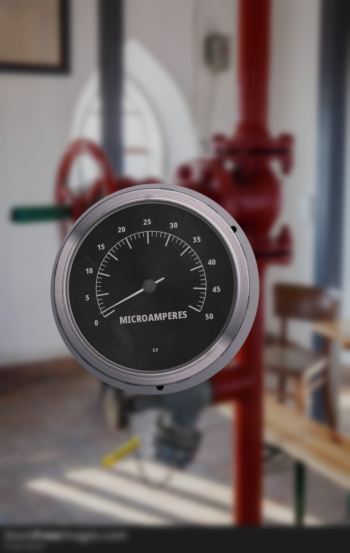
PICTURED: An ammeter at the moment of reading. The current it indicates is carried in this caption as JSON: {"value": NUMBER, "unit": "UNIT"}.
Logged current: {"value": 1, "unit": "µA"}
